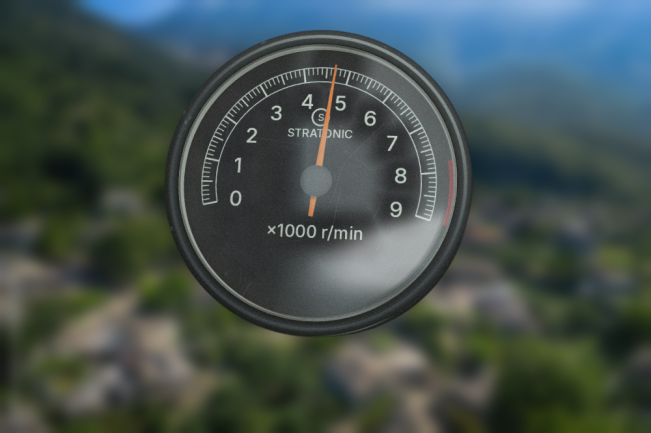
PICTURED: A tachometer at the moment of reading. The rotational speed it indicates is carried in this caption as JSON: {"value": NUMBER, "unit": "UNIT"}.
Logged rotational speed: {"value": 4700, "unit": "rpm"}
